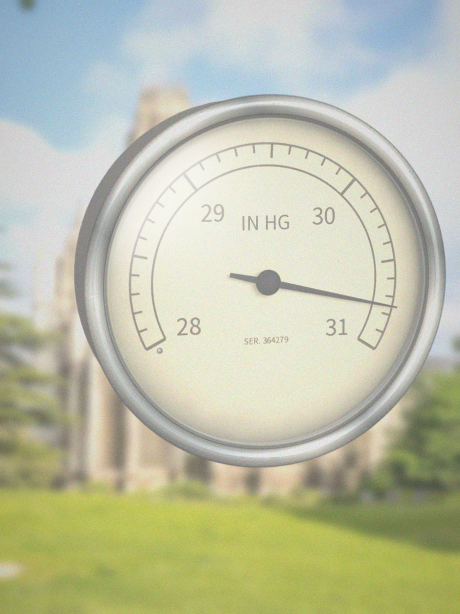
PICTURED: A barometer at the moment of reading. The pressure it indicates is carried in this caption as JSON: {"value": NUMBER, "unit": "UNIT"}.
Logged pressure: {"value": 30.75, "unit": "inHg"}
